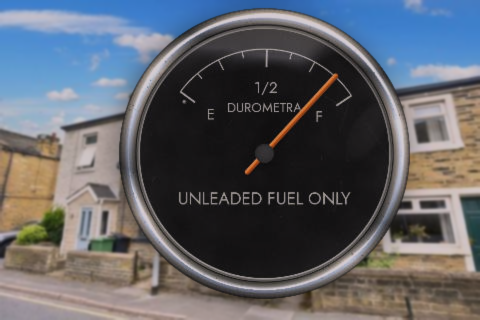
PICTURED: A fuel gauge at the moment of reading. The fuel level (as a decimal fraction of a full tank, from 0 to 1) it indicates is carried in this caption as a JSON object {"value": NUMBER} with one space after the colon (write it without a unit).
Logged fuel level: {"value": 0.875}
